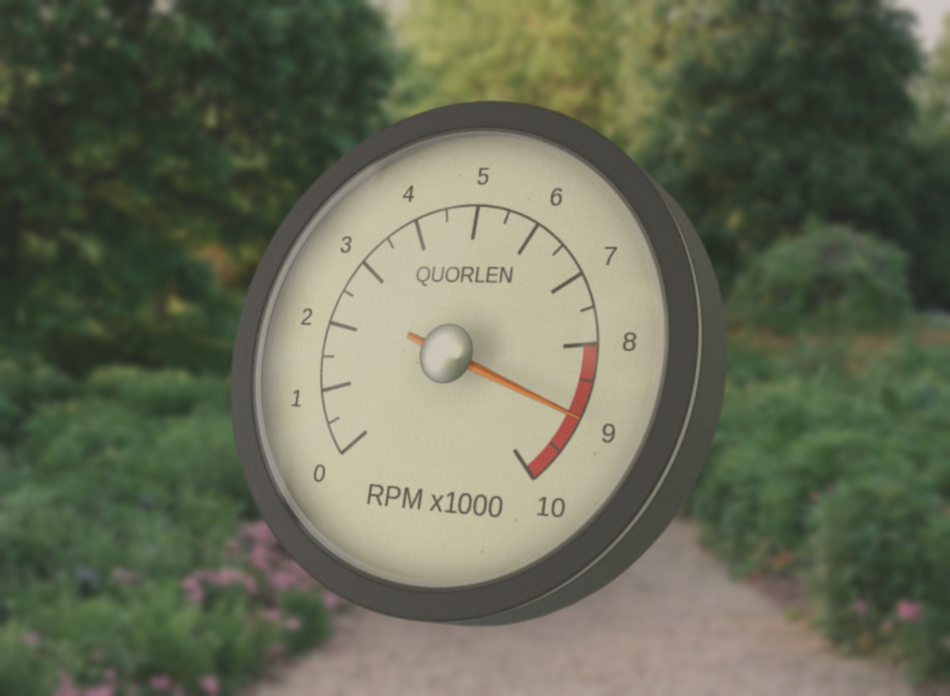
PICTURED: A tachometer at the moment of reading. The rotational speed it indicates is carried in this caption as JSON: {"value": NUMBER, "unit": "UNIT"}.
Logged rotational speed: {"value": 9000, "unit": "rpm"}
